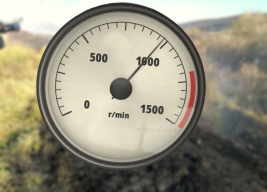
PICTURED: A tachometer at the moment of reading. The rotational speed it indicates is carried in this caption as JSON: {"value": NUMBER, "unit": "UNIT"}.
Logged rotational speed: {"value": 975, "unit": "rpm"}
